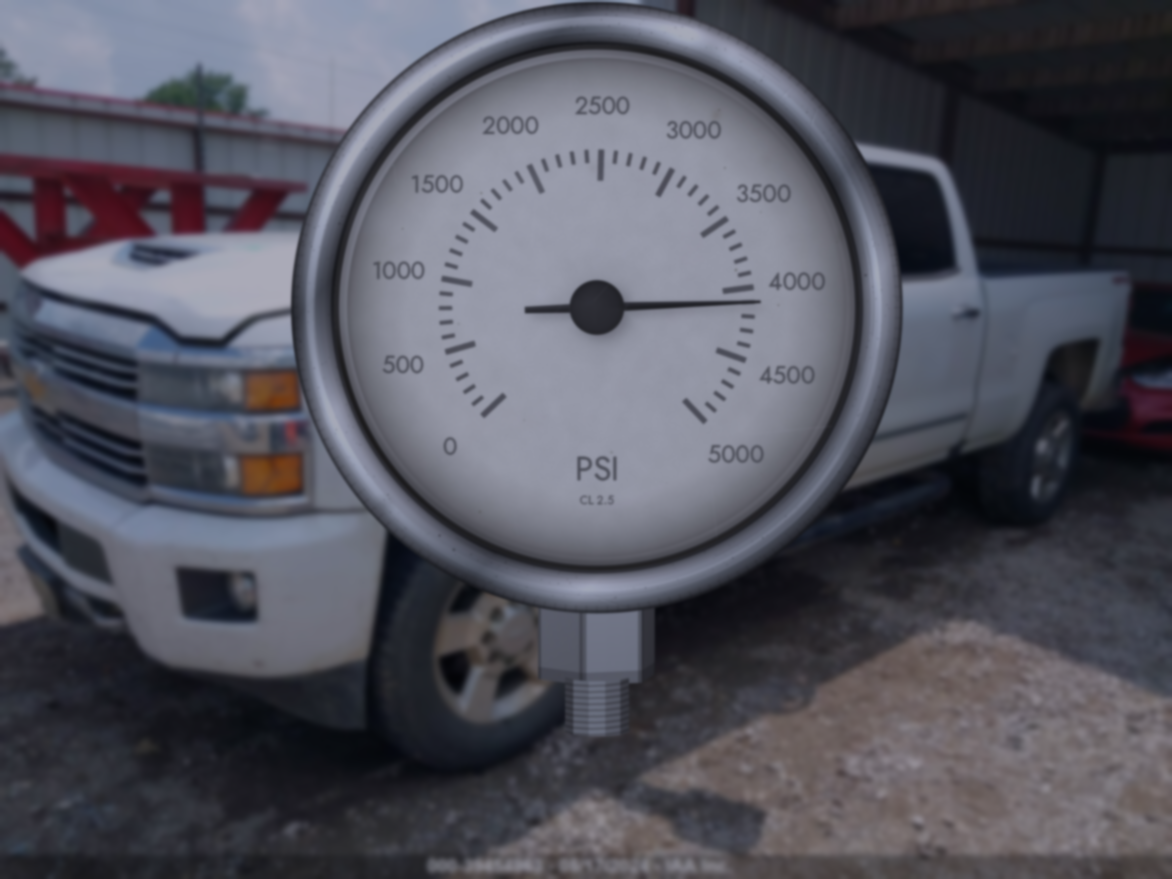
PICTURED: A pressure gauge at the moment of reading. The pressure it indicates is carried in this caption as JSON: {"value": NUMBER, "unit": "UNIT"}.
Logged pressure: {"value": 4100, "unit": "psi"}
